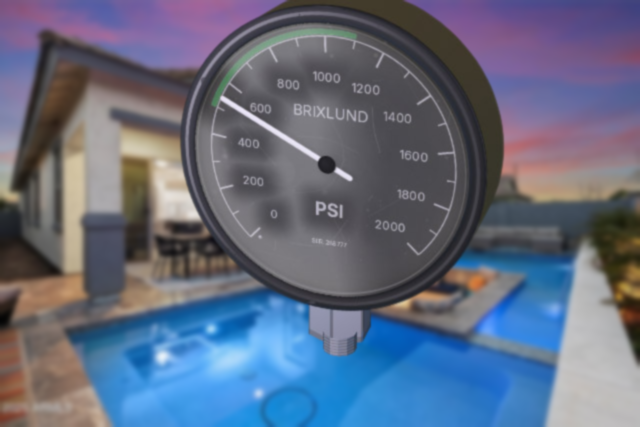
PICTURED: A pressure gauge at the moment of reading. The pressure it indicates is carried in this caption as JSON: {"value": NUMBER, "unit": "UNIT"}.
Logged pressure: {"value": 550, "unit": "psi"}
